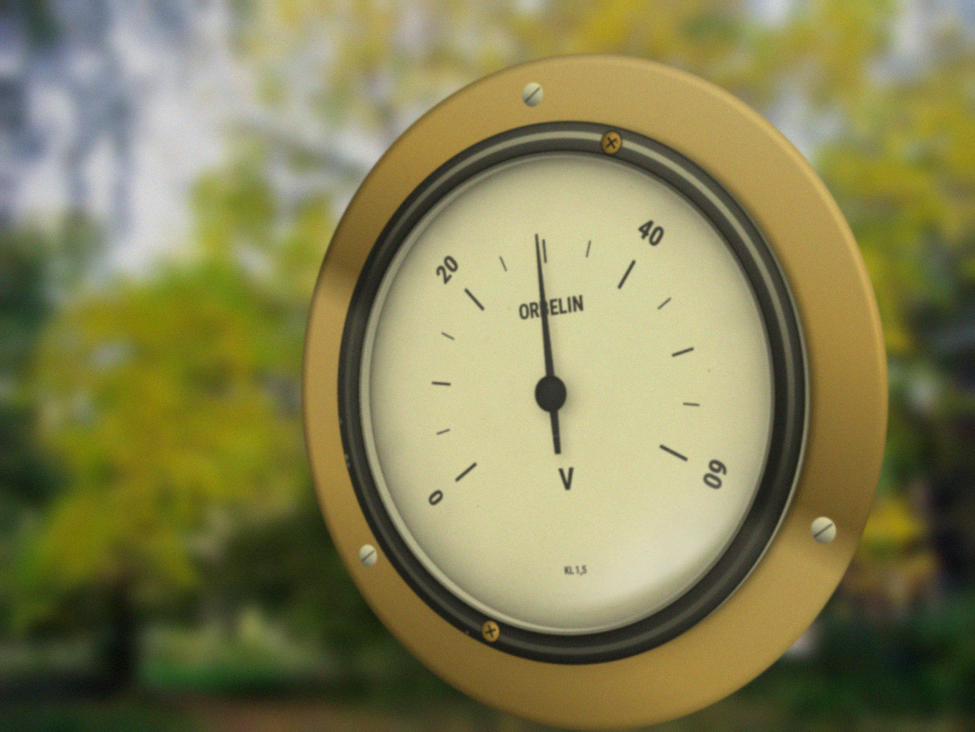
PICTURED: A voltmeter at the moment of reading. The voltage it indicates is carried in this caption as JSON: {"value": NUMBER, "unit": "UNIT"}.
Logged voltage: {"value": 30, "unit": "V"}
